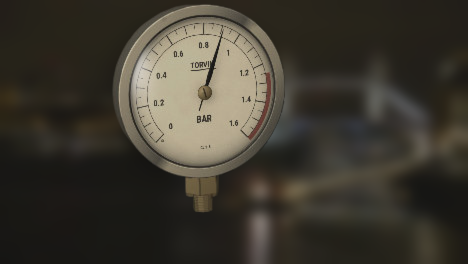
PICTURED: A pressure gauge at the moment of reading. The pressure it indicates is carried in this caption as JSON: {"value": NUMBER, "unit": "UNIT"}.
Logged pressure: {"value": 0.9, "unit": "bar"}
